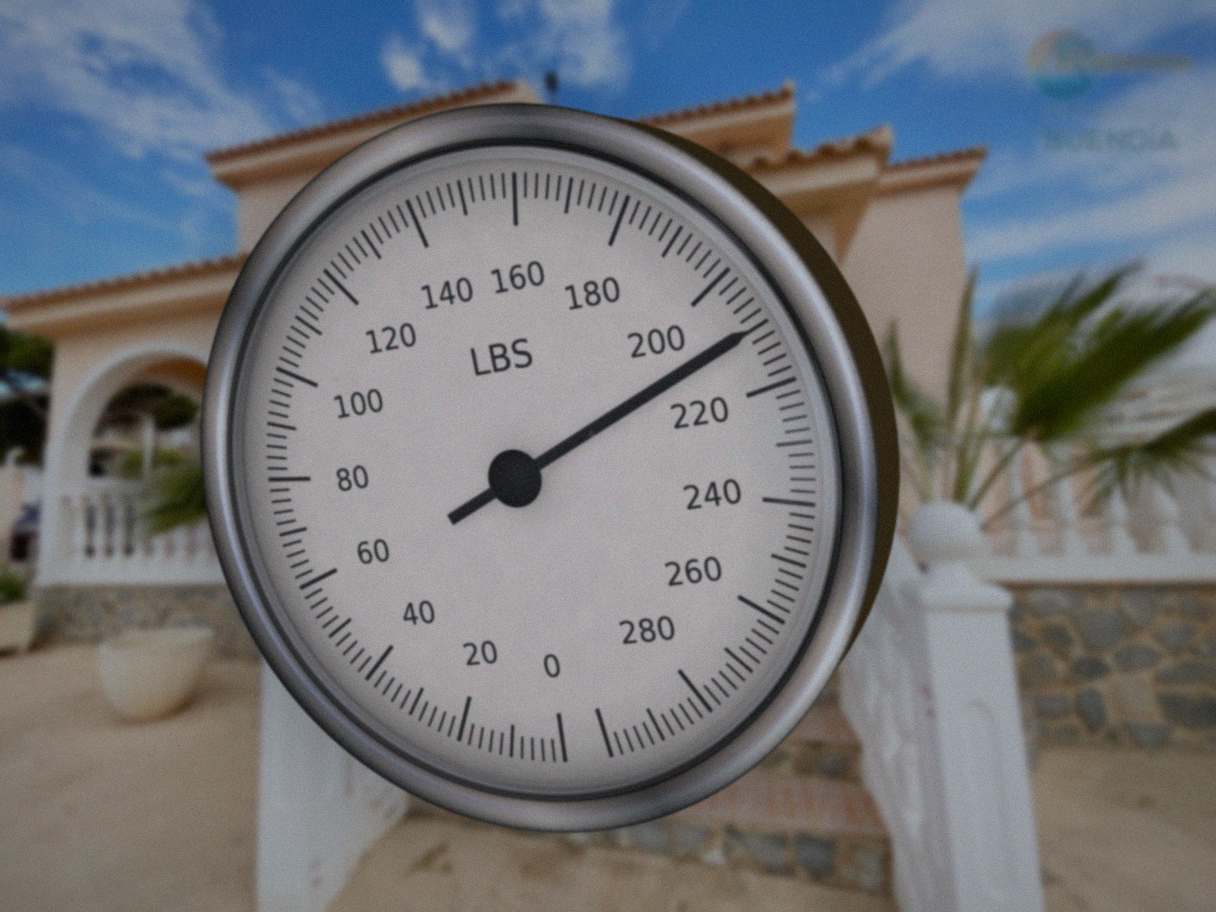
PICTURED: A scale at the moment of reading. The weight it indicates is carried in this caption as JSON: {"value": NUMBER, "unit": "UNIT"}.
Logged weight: {"value": 210, "unit": "lb"}
